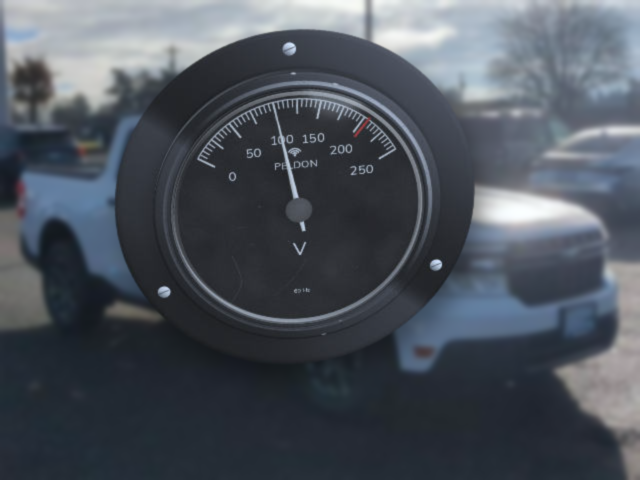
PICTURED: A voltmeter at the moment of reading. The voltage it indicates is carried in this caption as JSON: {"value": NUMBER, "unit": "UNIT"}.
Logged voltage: {"value": 100, "unit": "V"}
